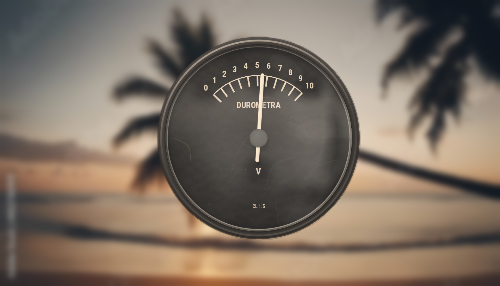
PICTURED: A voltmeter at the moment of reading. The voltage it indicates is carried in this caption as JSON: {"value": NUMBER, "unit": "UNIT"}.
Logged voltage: {"value": 5.5, "unit": "V"}
